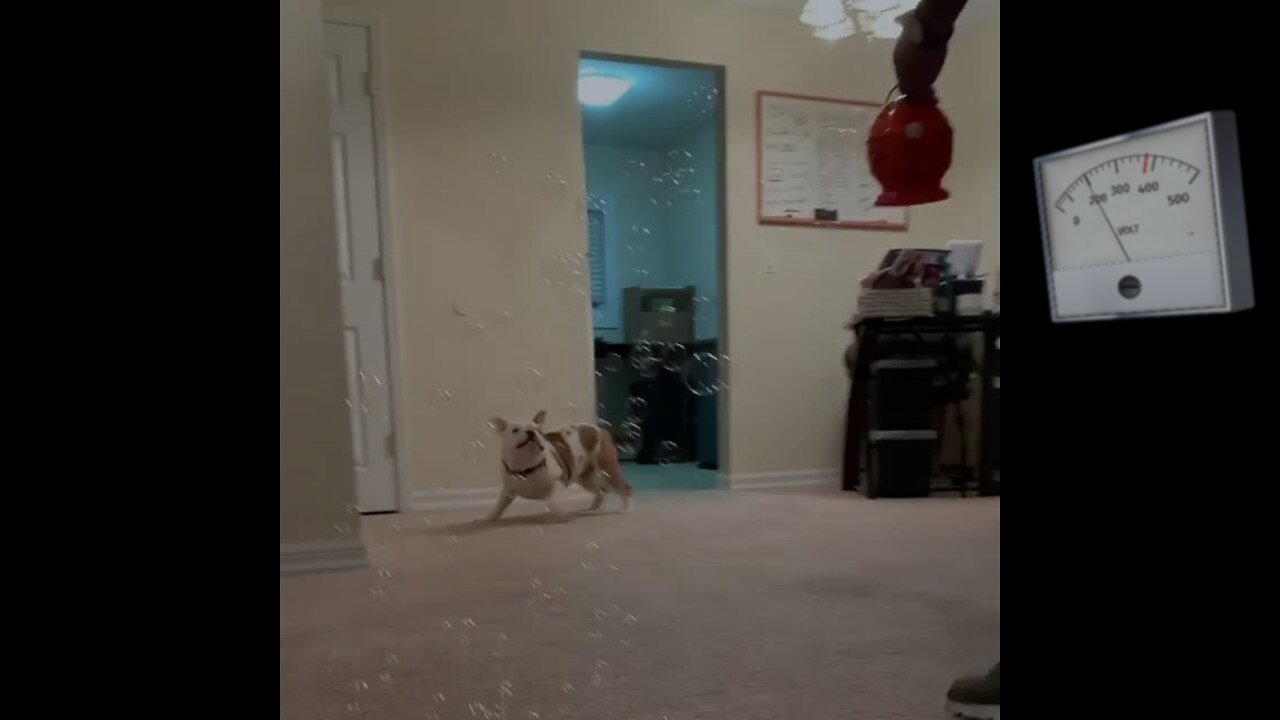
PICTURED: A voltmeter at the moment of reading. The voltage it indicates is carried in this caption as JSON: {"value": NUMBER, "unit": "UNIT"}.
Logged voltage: {"value": 200, "unit": "V"}
